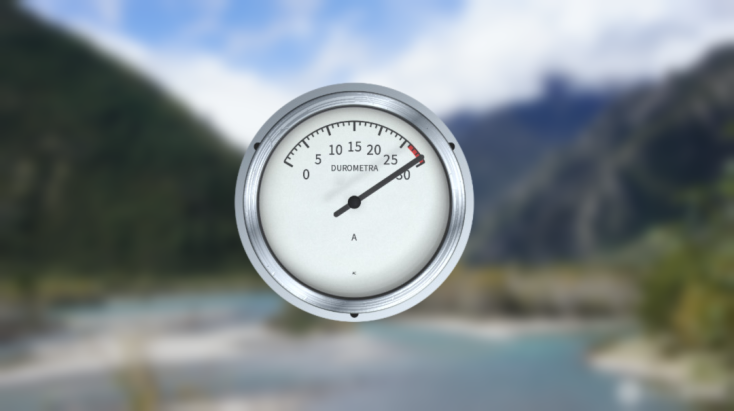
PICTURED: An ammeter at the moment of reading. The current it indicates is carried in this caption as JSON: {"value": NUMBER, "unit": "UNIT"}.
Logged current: {"value": 29, "unit": "A"}
